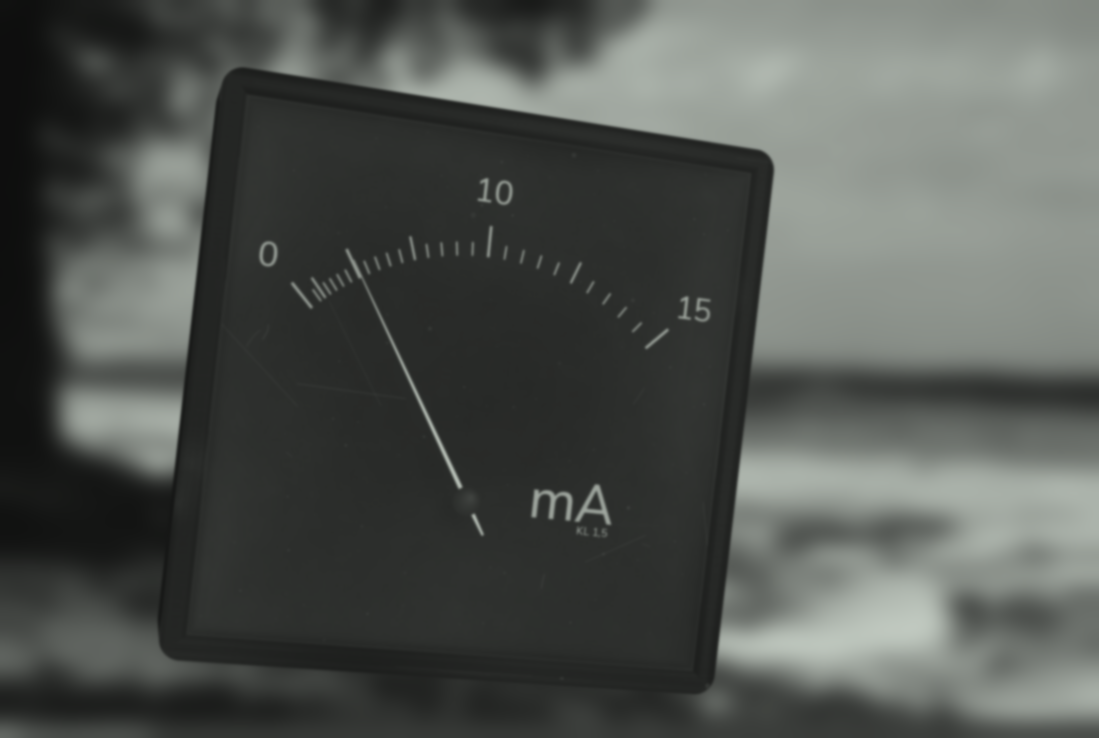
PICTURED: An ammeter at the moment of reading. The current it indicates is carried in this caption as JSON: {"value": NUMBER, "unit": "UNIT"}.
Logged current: {"value": 5, "unit": "mA"}
